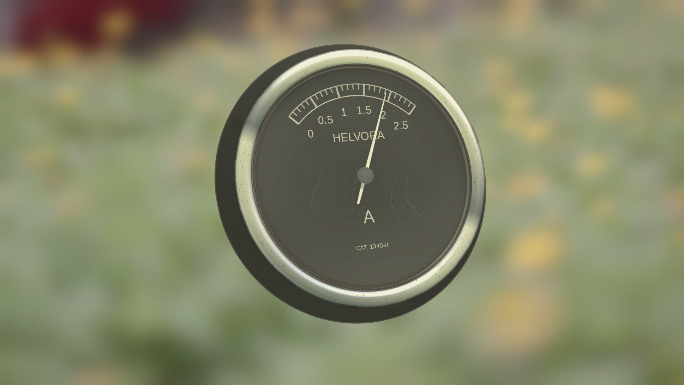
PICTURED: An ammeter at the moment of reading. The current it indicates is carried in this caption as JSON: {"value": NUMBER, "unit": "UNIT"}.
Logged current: {"value": 1.9, "unit": "A"}
